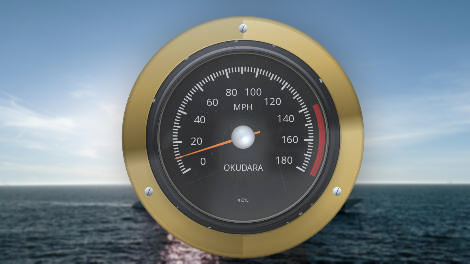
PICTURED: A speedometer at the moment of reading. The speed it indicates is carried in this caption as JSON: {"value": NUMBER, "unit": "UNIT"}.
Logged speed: {"value": 10, "unit": "mph"}
